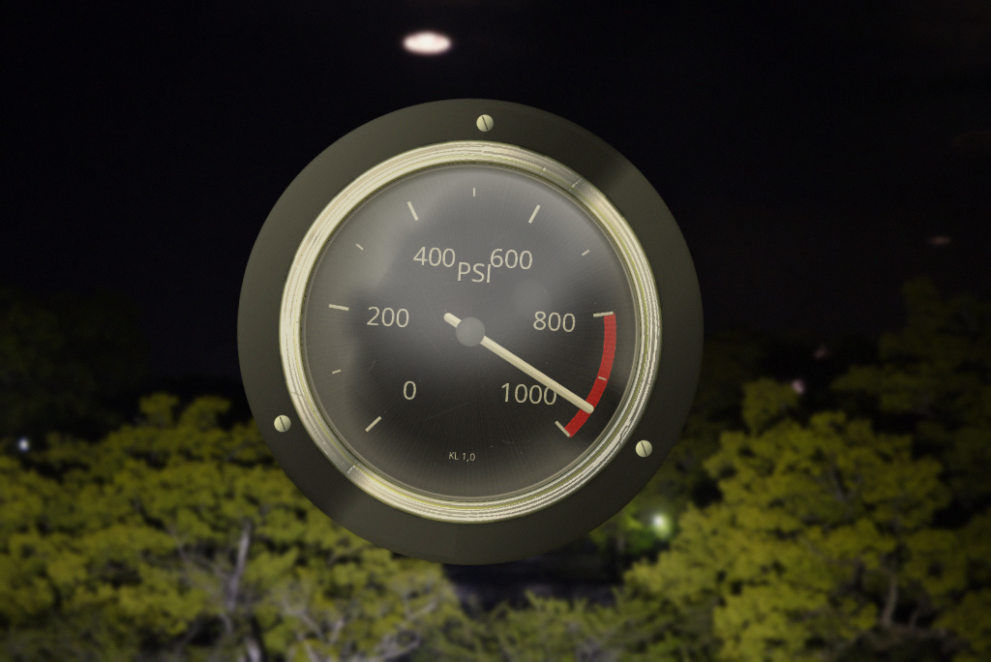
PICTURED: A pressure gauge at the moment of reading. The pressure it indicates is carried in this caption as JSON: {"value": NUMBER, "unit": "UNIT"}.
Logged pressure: {"value": 950, "unit": "psi"}
